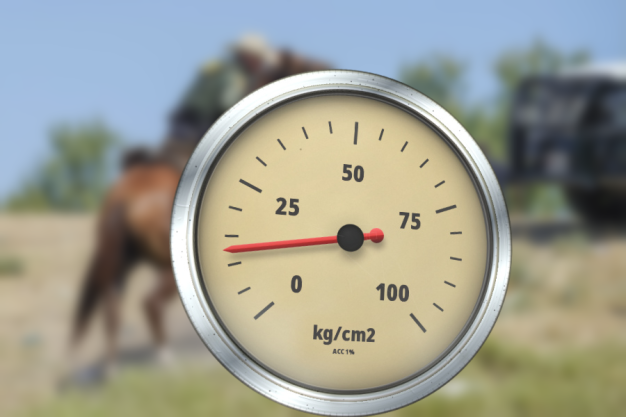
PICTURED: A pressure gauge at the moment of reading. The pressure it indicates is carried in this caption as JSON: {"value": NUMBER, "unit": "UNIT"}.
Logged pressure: {"value": 12.5, "unit": "kg/cm²"}
